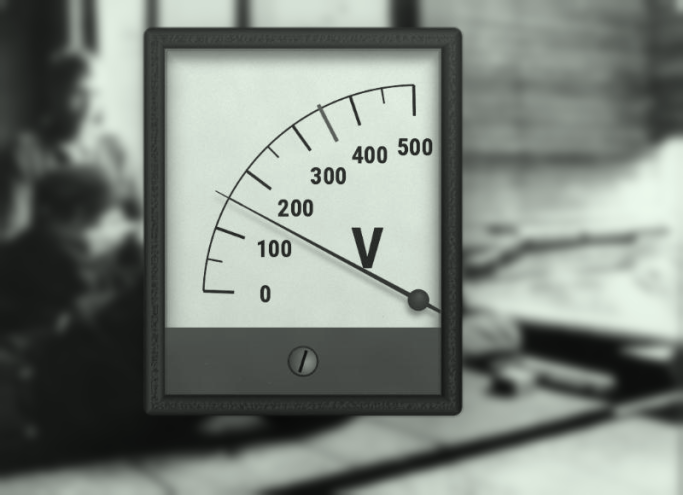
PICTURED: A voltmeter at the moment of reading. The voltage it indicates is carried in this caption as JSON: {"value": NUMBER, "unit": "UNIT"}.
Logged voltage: {"value": 150, "unit": "V"}
